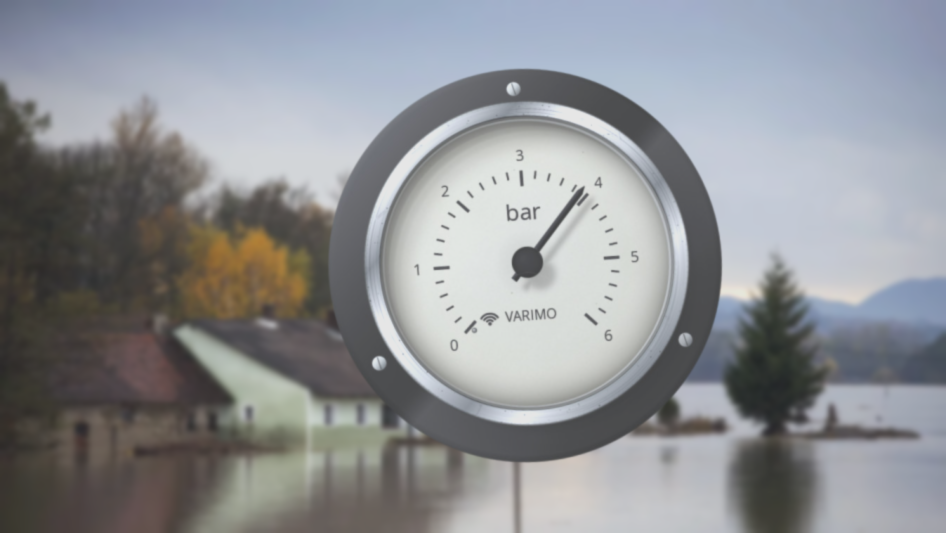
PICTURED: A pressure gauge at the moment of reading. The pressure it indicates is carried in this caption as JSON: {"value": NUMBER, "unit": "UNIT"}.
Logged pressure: {"value": 3.9, "unit": "bar"}
